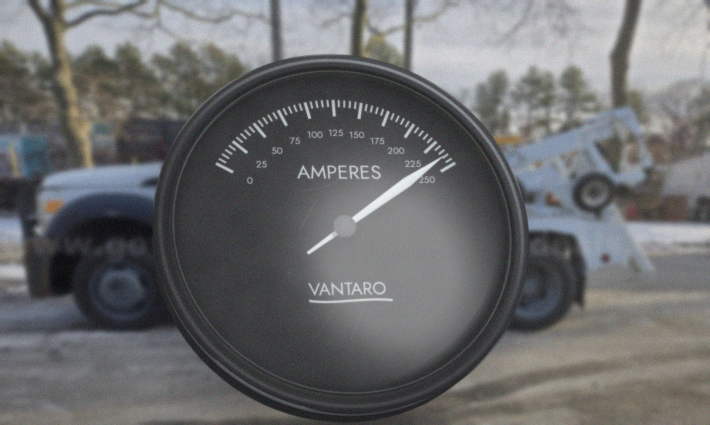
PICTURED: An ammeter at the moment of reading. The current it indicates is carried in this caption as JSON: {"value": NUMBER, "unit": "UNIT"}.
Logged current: {"value": 240, "unit": "A"}
